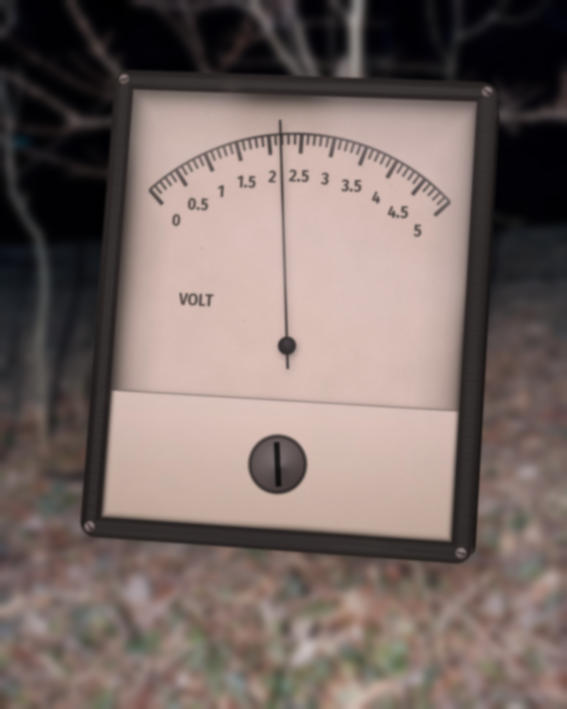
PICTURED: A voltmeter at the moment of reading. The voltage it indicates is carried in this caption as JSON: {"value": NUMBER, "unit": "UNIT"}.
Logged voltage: {"value": 2.2, "unit": "V"}
